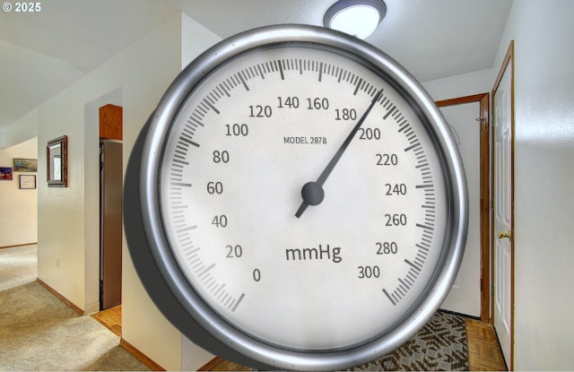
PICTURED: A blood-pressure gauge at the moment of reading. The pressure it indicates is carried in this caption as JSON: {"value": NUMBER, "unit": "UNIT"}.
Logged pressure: {"value": 190, "unit": "mmHg"}
